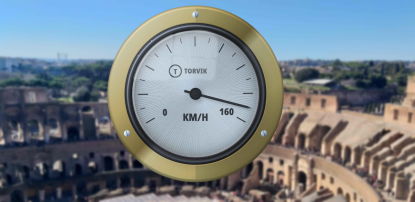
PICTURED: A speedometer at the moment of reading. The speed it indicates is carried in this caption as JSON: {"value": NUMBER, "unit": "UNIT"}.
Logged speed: {"value": 150, "unit": "km/h"}
